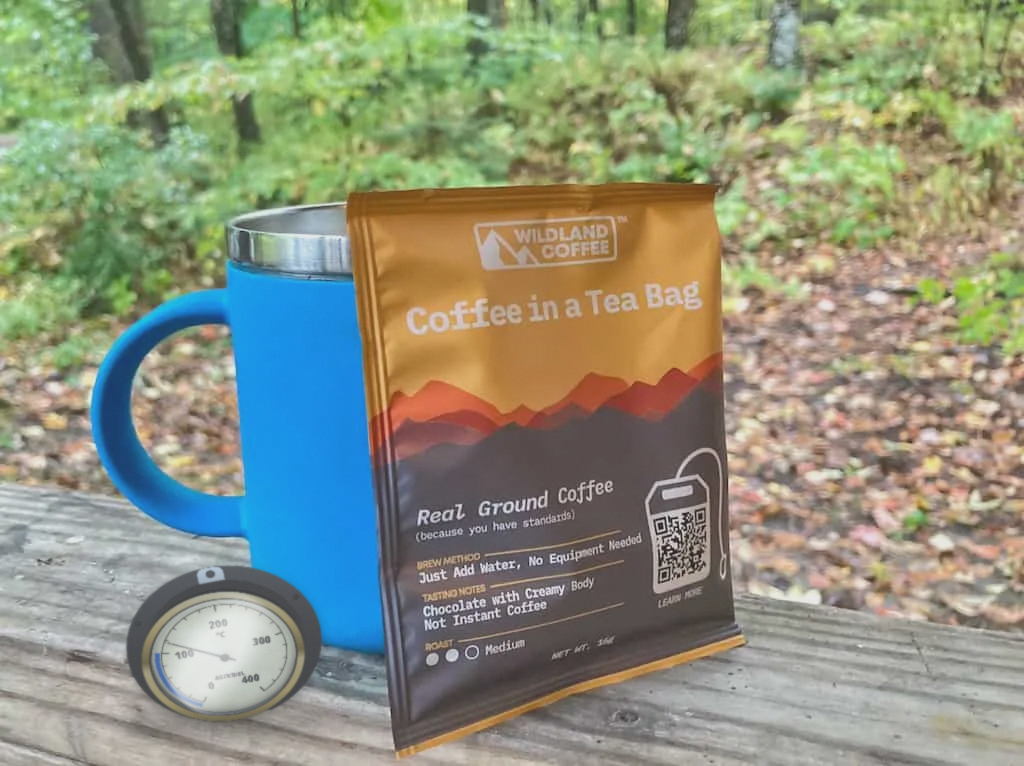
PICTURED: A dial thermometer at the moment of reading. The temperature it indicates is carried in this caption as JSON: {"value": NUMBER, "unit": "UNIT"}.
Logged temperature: {"value": 120, "unit": "°C"}
